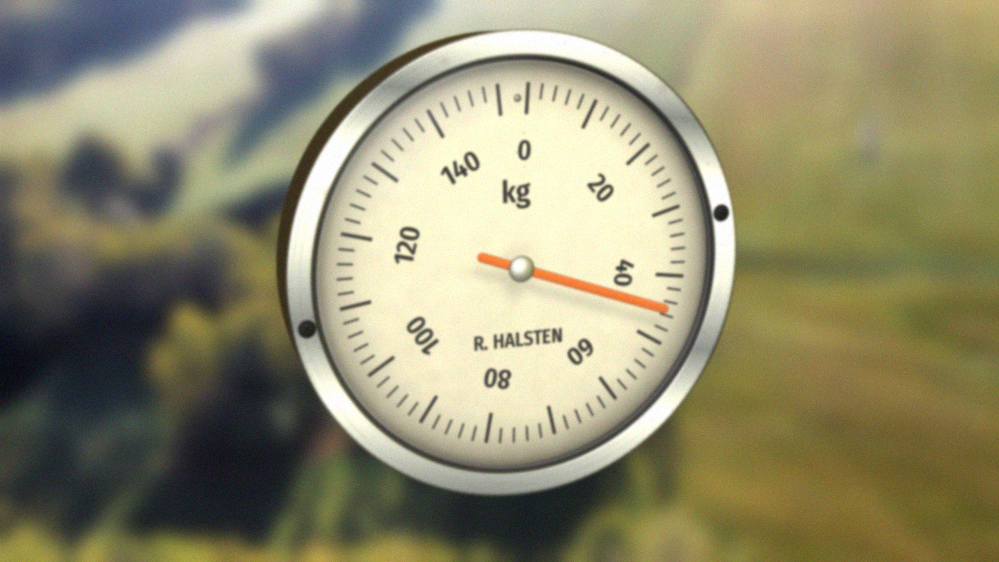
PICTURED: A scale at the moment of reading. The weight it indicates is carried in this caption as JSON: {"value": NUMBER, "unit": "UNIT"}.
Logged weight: {"value": 45, "unit": "kg"}
